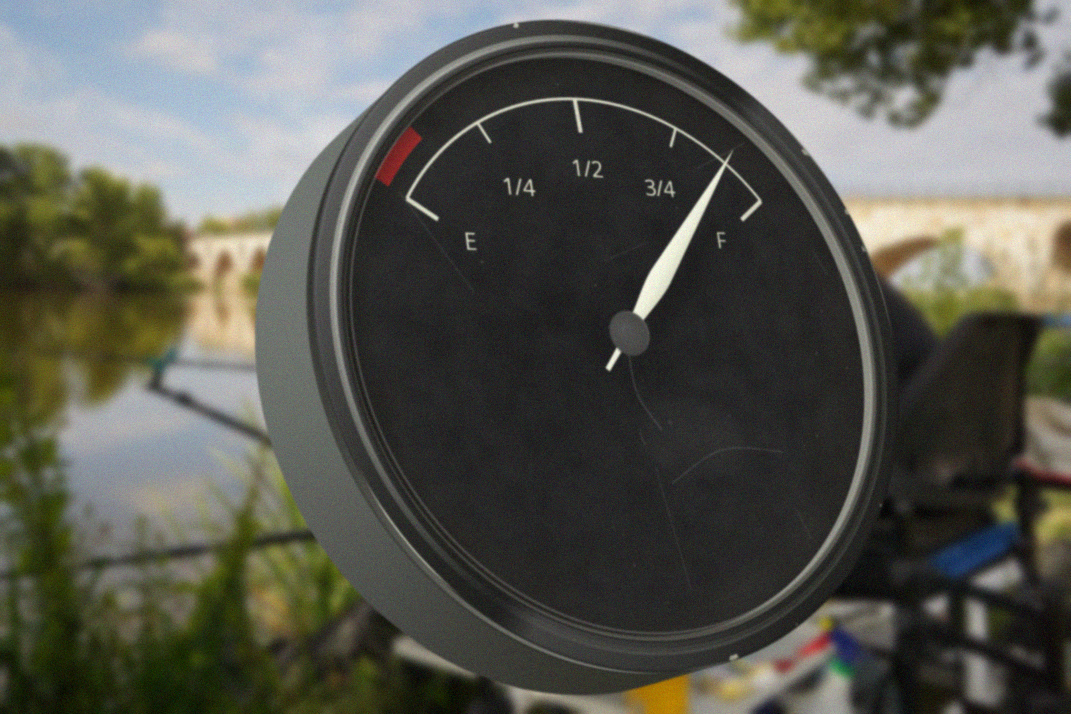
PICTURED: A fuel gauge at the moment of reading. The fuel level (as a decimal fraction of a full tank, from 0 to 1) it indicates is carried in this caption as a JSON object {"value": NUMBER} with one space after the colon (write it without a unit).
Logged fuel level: {"value": 0.875}
